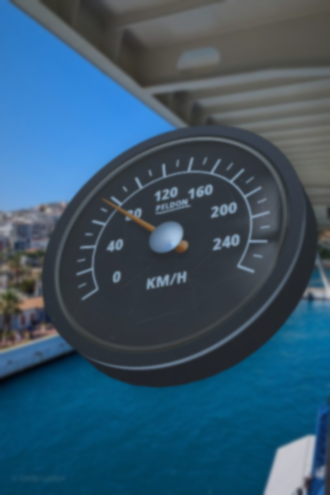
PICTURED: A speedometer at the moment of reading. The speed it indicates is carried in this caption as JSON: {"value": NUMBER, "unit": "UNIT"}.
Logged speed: {"value": 75, "unit": "km/h"}
